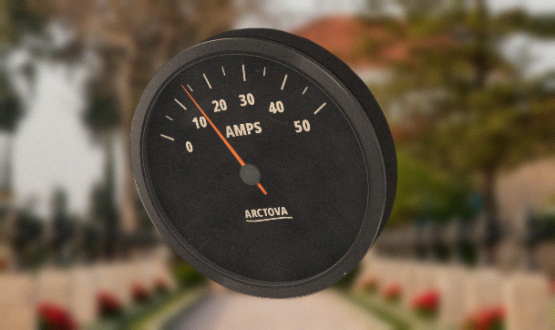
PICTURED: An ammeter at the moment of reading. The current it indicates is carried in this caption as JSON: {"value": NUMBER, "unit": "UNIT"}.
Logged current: {"value": 15, "unit": "A"}
